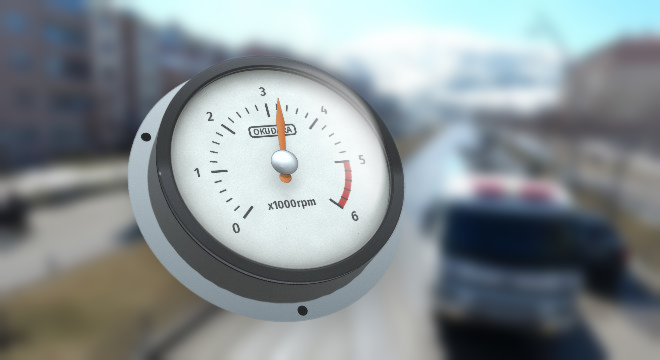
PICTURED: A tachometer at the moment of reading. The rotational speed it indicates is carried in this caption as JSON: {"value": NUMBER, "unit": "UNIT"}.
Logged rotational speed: {"value": 3200, "unit": "rpm"}
